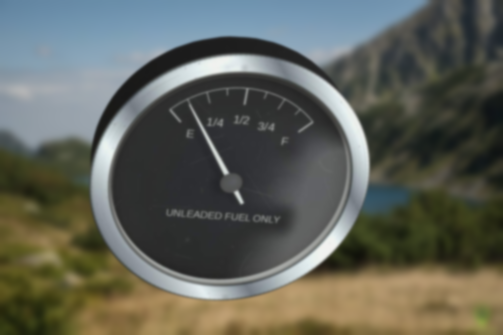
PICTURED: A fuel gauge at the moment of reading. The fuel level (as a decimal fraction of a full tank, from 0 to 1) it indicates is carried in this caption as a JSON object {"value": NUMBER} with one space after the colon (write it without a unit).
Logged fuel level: {"value": 0.125}
